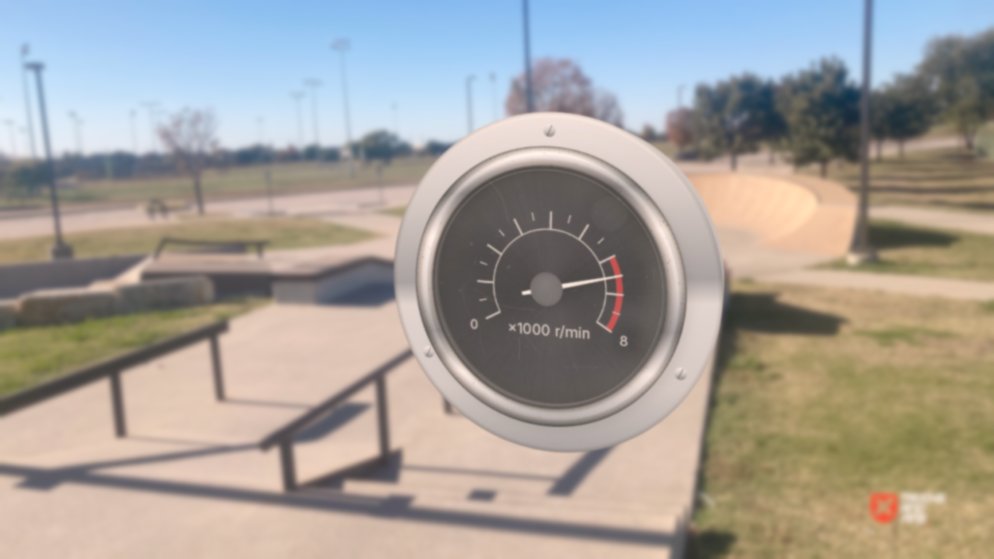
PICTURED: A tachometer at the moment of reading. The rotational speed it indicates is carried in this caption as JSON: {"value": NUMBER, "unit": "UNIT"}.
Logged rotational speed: {"value": 6500, "unit": "rpm"}
